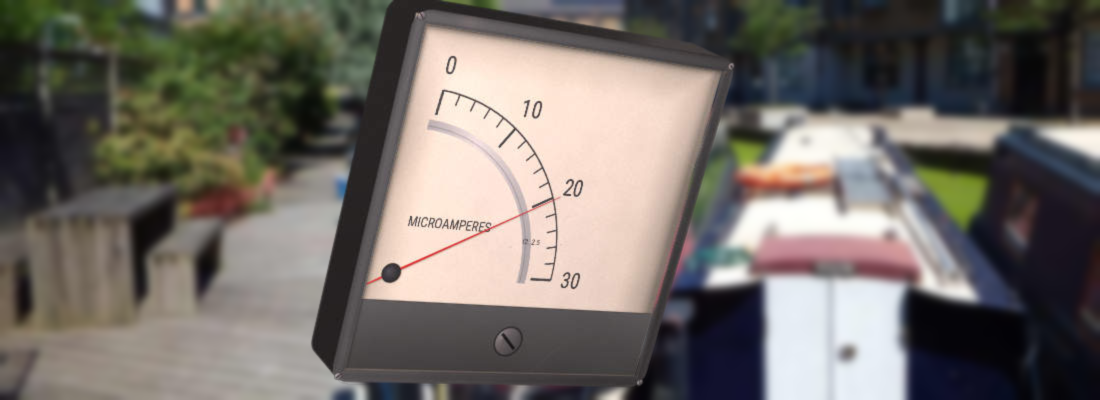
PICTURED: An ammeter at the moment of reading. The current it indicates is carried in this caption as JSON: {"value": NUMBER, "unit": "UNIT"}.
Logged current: {"value": 20, "unit": "µA"}
